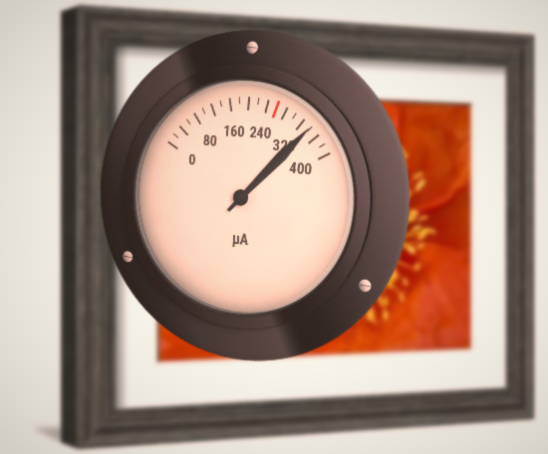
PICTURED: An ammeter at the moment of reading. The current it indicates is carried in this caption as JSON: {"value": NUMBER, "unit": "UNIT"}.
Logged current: {"value": 340, "unit": "µA"}
